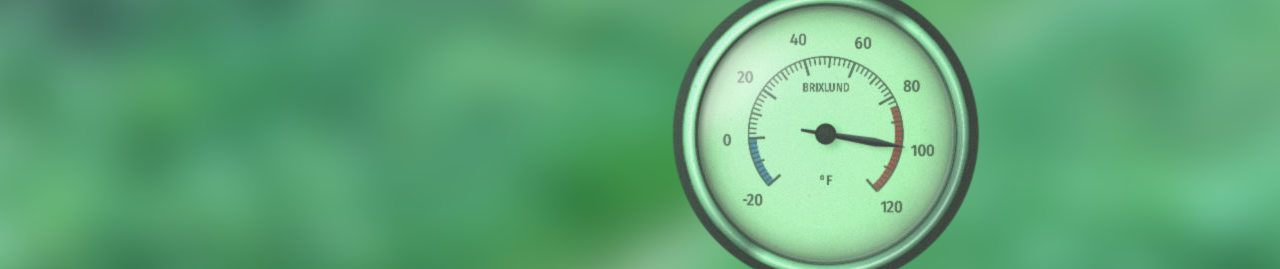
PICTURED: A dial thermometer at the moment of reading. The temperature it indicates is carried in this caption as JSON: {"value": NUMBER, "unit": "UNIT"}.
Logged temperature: {"value": 100, "unit": "°F"}
